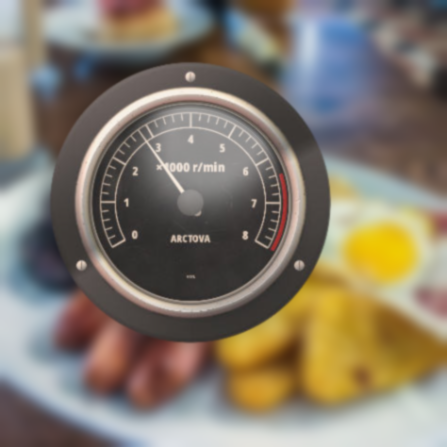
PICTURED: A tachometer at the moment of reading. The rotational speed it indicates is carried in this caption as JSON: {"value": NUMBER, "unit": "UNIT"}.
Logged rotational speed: {"value": 2800, "unit": "rpm"}
